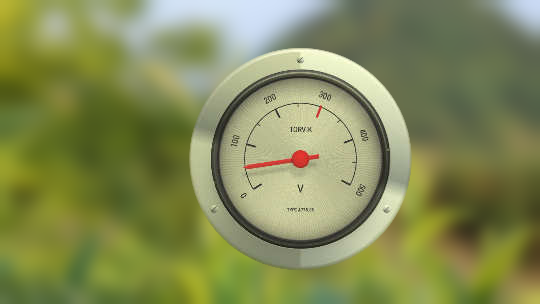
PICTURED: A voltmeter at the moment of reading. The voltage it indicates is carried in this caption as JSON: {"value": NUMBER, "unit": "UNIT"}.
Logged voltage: {"value": 50, "unit": "V"}
